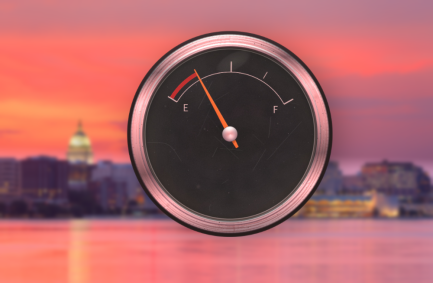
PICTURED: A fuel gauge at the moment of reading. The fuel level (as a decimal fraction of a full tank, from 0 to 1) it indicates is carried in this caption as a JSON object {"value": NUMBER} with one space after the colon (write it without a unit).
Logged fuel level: {"value": 0.25}
